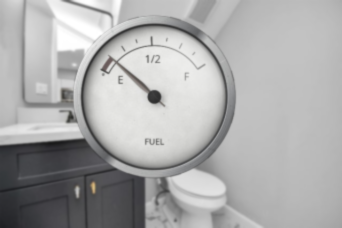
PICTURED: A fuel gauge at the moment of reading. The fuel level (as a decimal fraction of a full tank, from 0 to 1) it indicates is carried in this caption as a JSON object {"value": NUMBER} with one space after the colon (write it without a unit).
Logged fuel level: {"value": 0.125}
